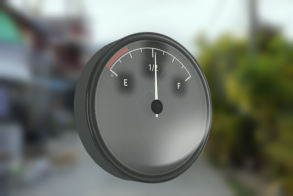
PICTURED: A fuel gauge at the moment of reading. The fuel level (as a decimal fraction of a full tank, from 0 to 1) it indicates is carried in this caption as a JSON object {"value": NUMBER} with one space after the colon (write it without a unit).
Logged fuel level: {"value": 0.5}
